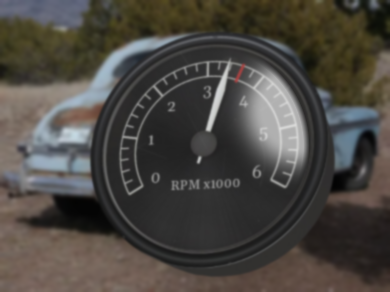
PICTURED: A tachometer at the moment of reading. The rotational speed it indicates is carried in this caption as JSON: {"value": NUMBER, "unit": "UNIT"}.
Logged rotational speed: {"value": 3400, "unit": "rpm"}
